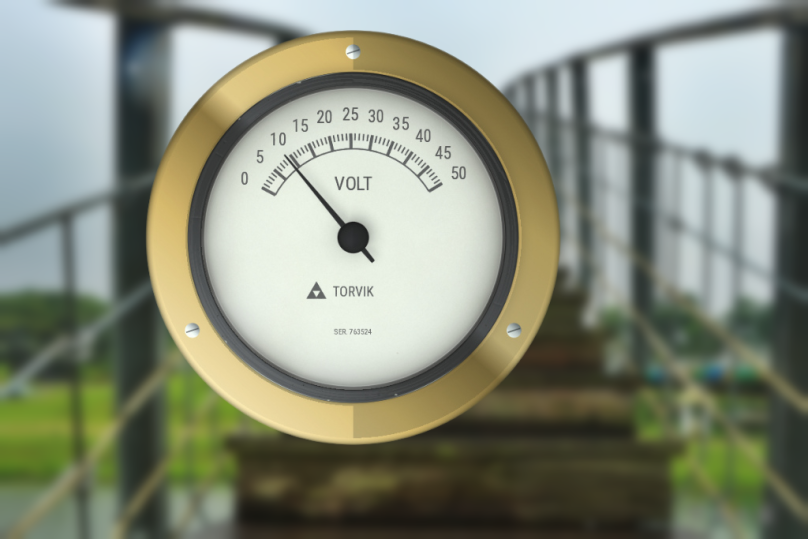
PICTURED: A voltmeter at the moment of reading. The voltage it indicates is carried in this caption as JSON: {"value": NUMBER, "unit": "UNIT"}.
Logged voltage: {"value": 9, "unit": "V"}
